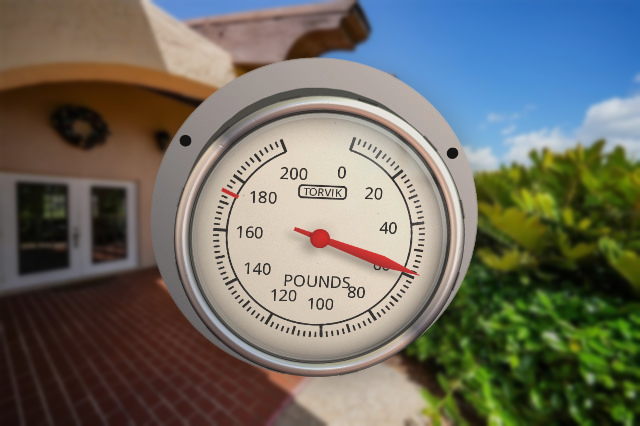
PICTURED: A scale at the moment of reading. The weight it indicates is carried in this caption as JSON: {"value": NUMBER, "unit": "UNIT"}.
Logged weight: {"value": 58, "unit": "lb"}
